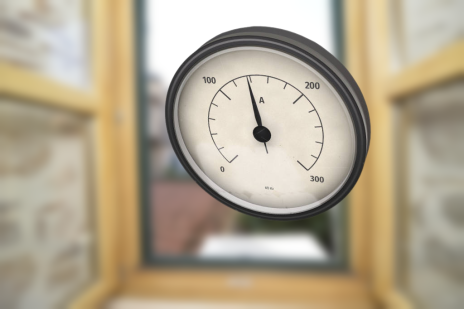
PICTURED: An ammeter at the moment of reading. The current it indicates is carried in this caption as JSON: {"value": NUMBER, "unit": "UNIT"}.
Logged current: {"value": 140, "unit": "A"}
